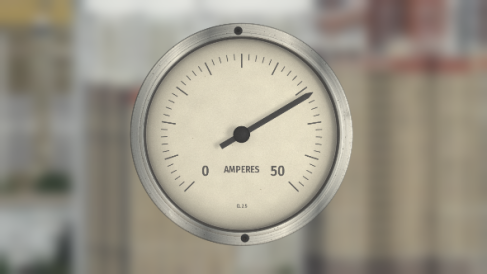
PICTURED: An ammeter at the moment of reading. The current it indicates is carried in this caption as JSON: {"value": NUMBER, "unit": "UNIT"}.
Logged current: {"value": 36, "unit": "A"}
